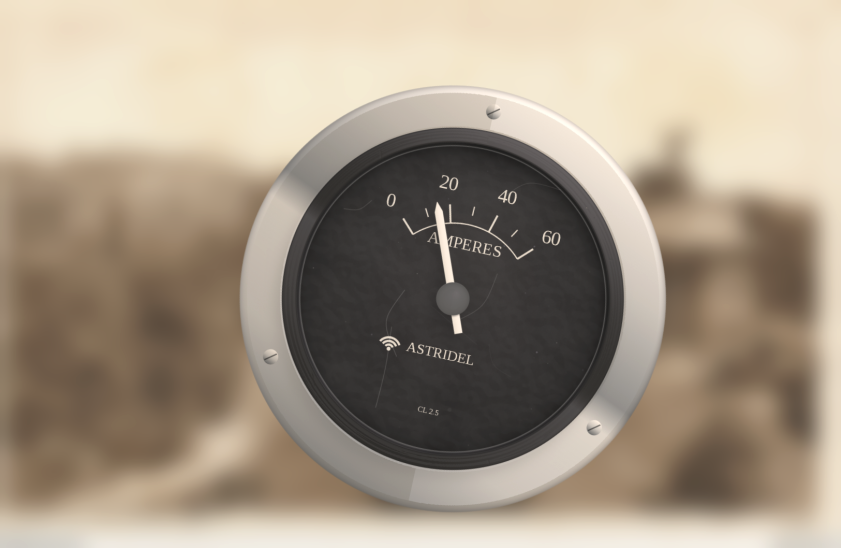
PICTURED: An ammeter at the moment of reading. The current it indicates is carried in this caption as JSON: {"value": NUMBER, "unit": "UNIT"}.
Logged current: {"value": 15, "unit": "A"}
